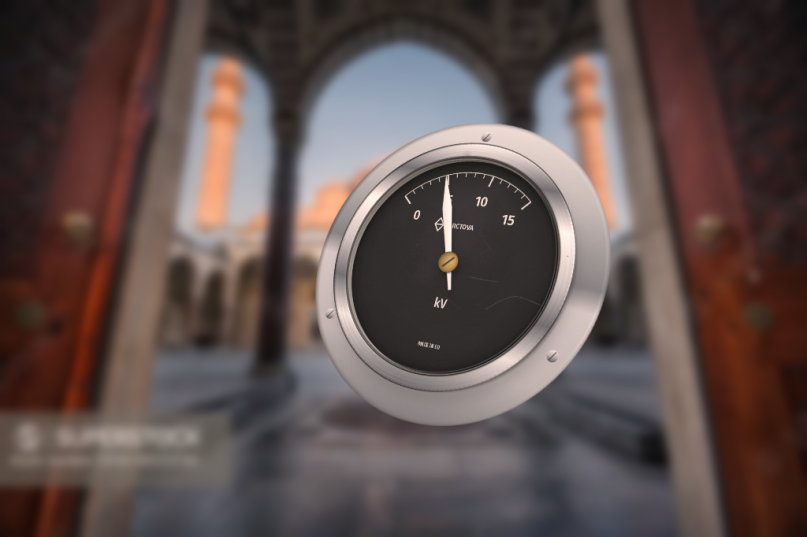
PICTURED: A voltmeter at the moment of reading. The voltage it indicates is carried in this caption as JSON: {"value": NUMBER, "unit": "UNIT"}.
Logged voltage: {"value": 5, "unit": "kV"}
